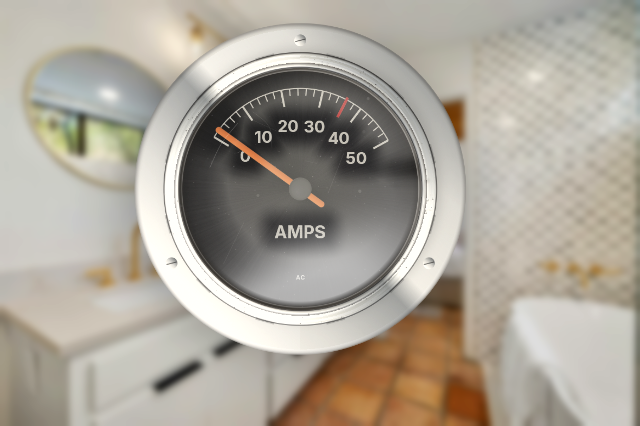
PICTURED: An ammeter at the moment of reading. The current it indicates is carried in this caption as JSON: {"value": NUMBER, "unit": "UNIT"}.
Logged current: {"value": 2, "unit": "A"}
